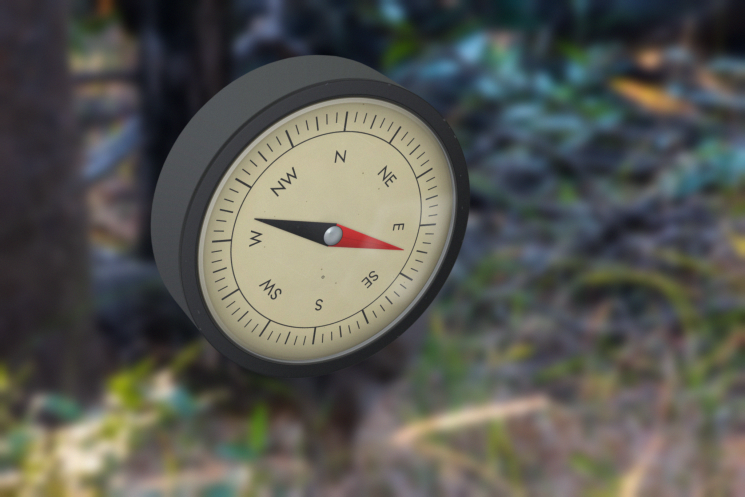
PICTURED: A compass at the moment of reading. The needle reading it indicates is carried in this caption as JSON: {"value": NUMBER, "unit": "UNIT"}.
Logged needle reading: {"value": 105, "unit": "°"}
